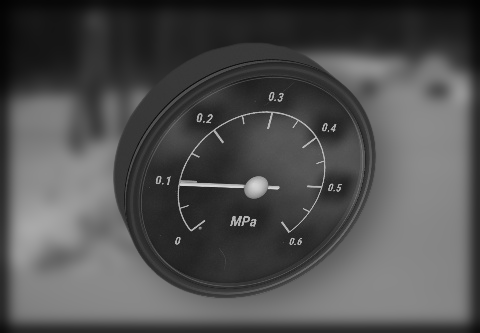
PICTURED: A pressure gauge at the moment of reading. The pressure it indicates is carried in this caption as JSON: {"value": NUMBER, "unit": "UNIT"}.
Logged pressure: {"value": 0.1, "unit": "MPa"}
